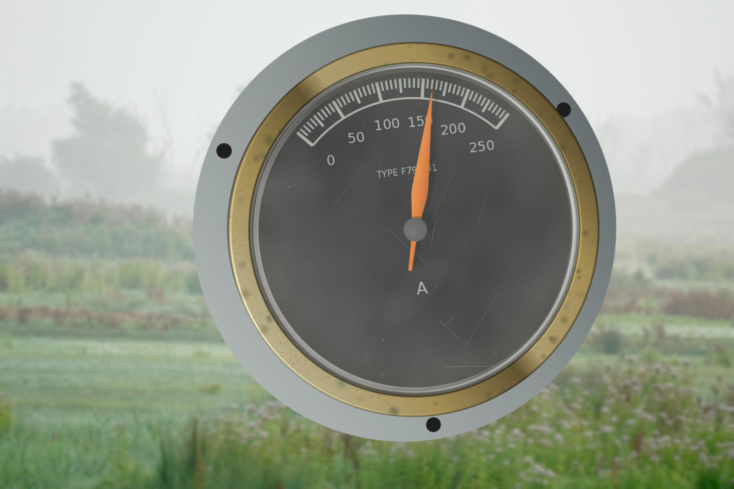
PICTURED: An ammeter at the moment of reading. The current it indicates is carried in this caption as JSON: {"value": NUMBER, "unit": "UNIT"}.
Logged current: {"value": 160, "unit": "A"}
